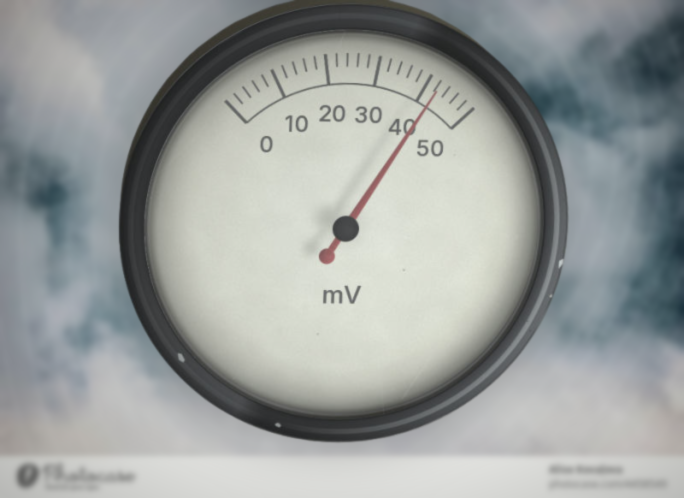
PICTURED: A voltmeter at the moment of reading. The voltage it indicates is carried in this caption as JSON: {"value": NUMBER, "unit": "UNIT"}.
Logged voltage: {"value": 42, "unit": "mV"}
